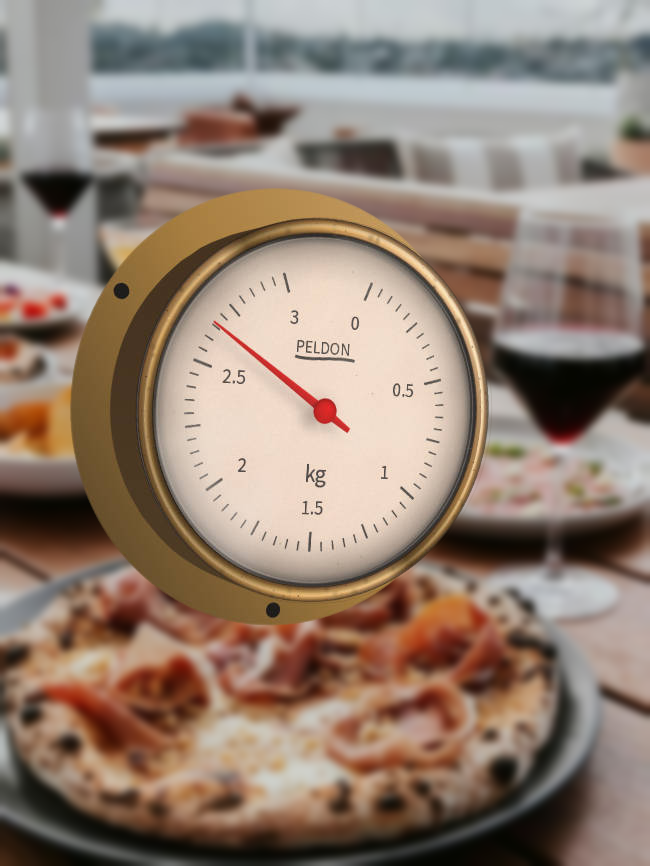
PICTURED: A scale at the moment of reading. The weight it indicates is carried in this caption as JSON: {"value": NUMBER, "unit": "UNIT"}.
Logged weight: {"value": 2.65, "unit": "kg"}
